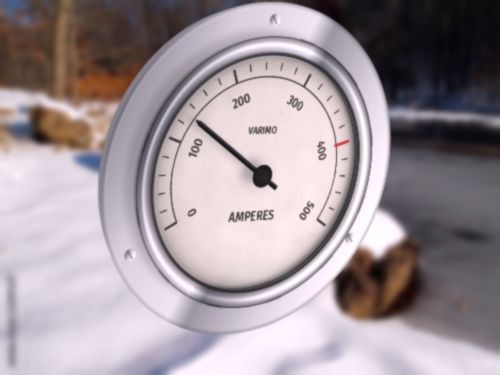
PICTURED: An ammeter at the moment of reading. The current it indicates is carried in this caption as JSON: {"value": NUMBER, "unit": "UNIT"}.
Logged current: {"value": 130, "unit": "A"}
